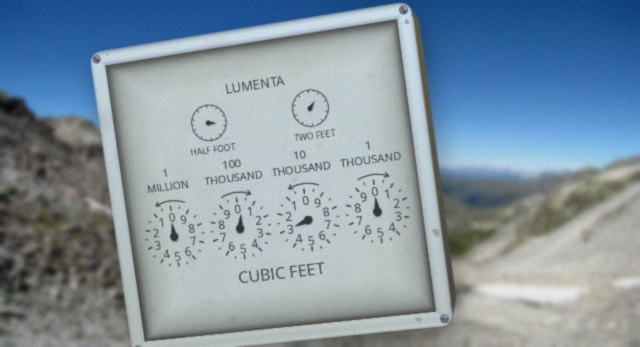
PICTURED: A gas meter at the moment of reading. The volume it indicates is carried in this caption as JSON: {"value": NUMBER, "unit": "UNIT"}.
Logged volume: {"value": 3000, "unit": "ft³"}
